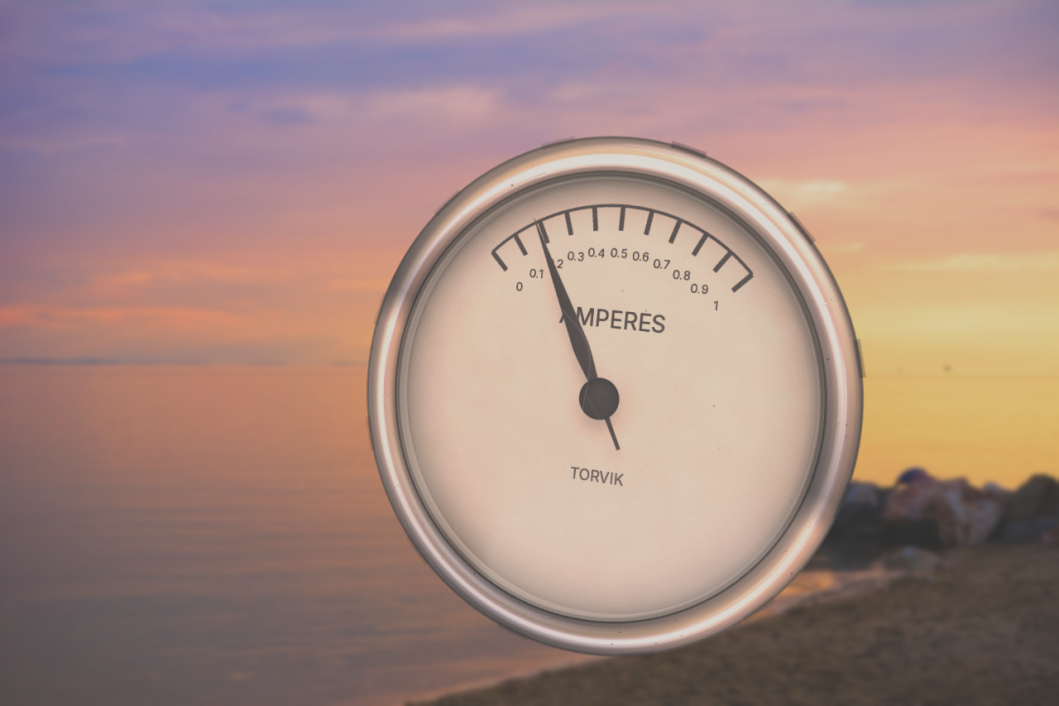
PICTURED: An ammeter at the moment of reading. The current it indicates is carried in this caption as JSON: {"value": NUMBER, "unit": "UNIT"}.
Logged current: {"value": 0.2, "unit": "A"}
